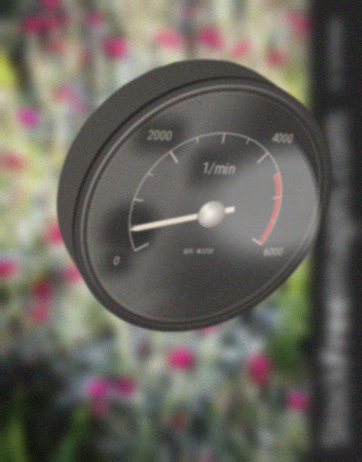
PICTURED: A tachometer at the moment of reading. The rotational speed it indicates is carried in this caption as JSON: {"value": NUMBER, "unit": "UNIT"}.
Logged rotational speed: {"value": 500, "unit": "rpm"}
